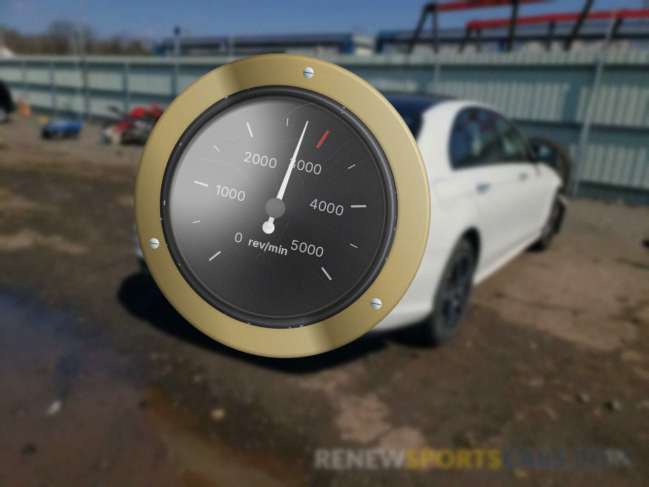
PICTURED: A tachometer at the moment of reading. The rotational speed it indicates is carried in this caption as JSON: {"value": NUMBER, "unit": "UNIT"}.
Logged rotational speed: {"value": 2750, "unit": "rpm"}
